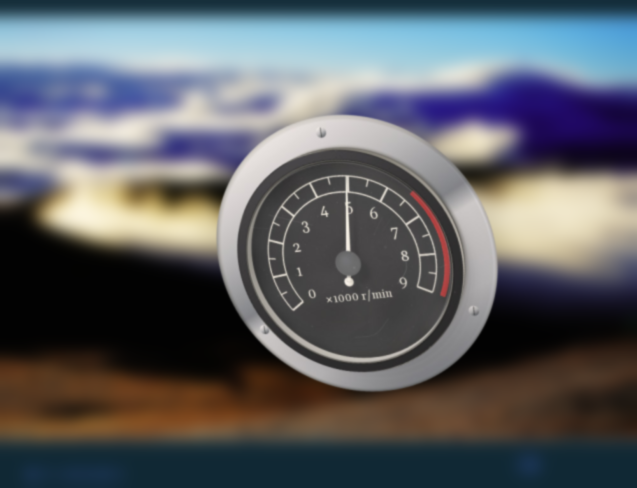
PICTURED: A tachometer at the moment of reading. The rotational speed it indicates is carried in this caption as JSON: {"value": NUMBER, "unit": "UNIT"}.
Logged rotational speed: {"value": 5000, "unit": "rpm"}
